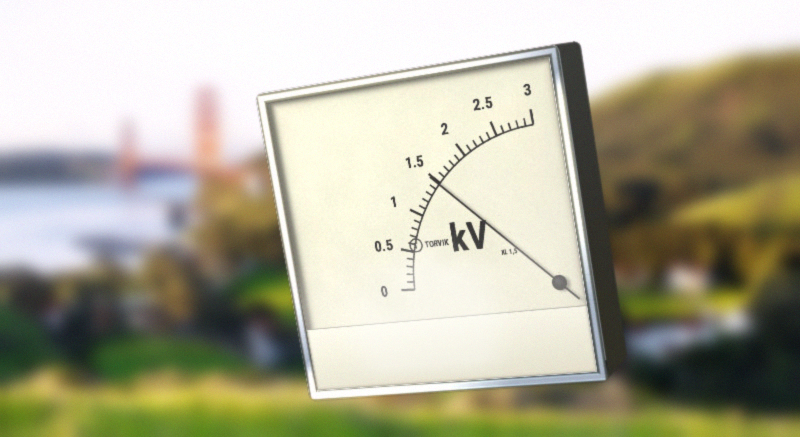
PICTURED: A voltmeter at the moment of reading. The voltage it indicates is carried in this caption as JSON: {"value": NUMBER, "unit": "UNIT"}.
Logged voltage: {"value": 1.5, "unit": "kV"}
